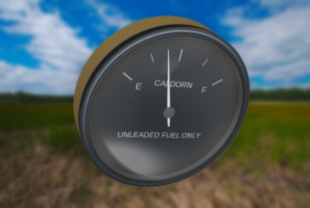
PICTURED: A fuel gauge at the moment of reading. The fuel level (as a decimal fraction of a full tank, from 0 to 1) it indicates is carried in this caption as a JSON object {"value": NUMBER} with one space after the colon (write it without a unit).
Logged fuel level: {"value": 0.375}
